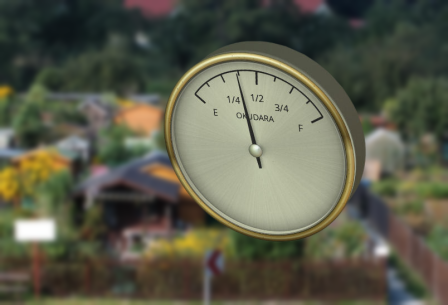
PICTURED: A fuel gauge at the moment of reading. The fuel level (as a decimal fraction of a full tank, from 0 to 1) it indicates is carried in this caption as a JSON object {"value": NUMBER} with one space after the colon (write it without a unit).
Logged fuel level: {"value": 0.375}
